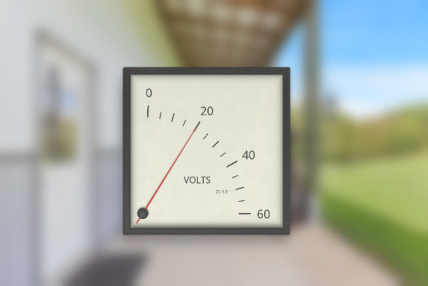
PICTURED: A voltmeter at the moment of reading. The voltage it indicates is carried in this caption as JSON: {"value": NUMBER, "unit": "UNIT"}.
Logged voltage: {"value": 20, "unit": "V"}
